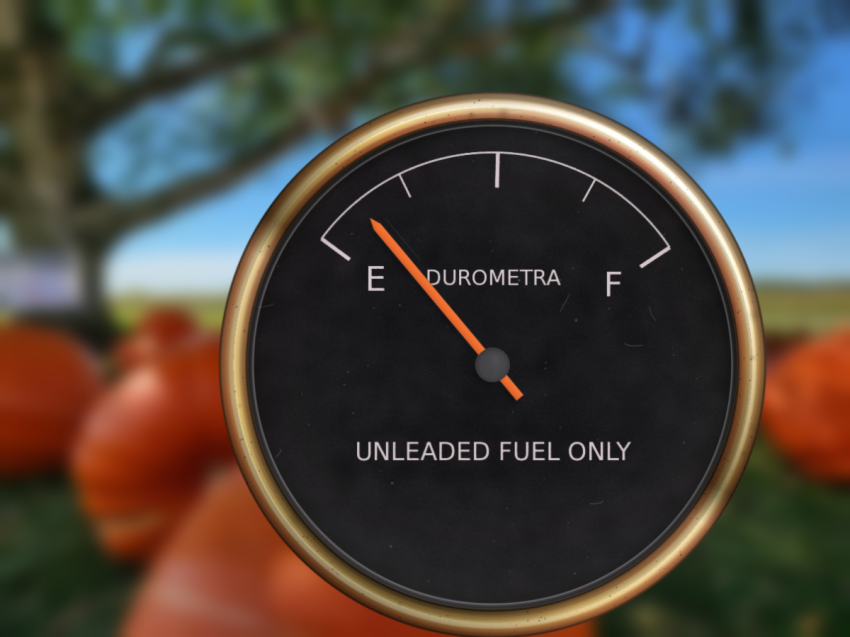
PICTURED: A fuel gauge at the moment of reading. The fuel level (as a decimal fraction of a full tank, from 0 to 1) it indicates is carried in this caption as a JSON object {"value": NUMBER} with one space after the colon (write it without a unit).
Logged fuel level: {"value": 0.125}
